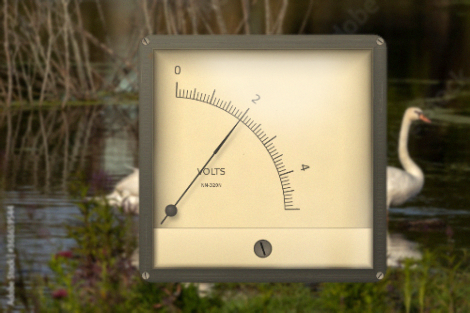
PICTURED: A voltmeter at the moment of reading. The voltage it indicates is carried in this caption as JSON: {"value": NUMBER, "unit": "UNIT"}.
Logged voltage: {"value": 2, "unit": "V"}
